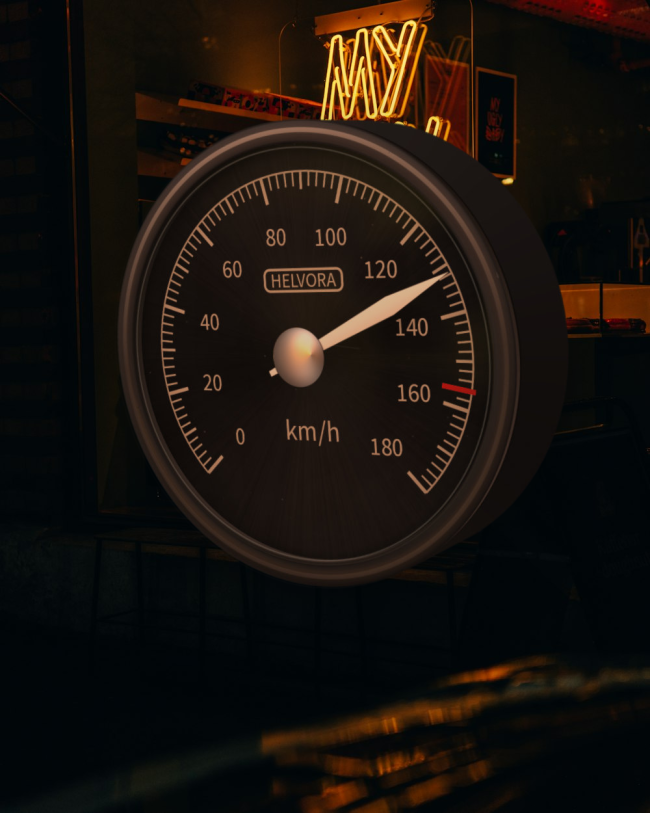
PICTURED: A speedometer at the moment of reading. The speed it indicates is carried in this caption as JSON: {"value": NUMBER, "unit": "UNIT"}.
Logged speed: {"value": 132, "unit": "km/h"}
